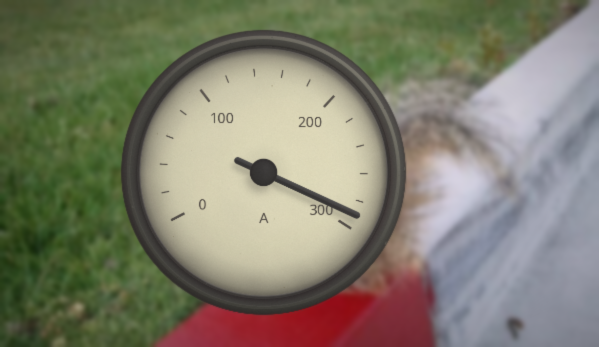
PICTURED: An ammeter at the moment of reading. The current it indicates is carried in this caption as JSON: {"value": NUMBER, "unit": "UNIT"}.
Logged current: {"value": 290, "unit": "A"}
